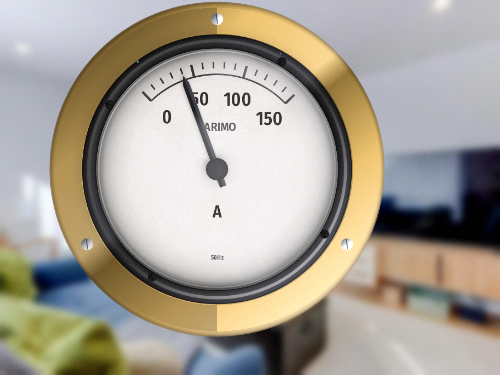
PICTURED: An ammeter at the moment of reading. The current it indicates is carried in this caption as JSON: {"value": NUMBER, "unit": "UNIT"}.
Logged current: {"value": 40, "unit": "A"}
